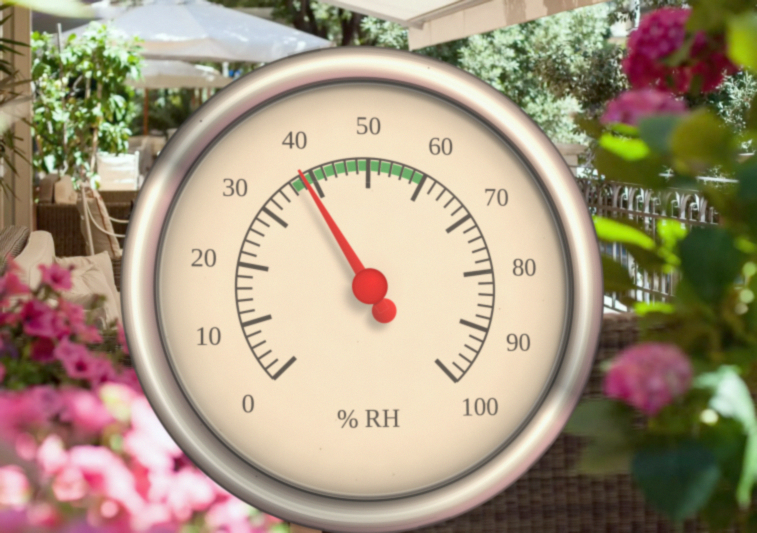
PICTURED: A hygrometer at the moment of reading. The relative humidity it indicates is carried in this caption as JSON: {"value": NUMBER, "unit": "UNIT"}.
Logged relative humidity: {"value": 38, "unit": "%"}
